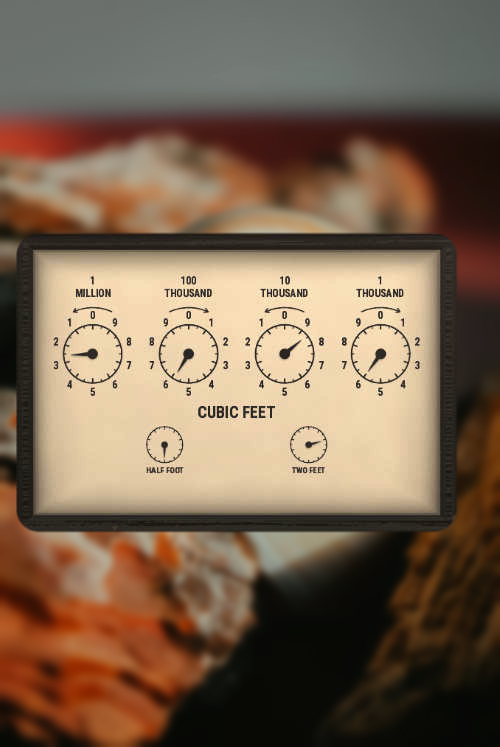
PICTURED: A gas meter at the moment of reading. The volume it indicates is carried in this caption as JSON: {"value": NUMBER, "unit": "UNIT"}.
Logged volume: {"value": 258600, "unit": "ft³"}
